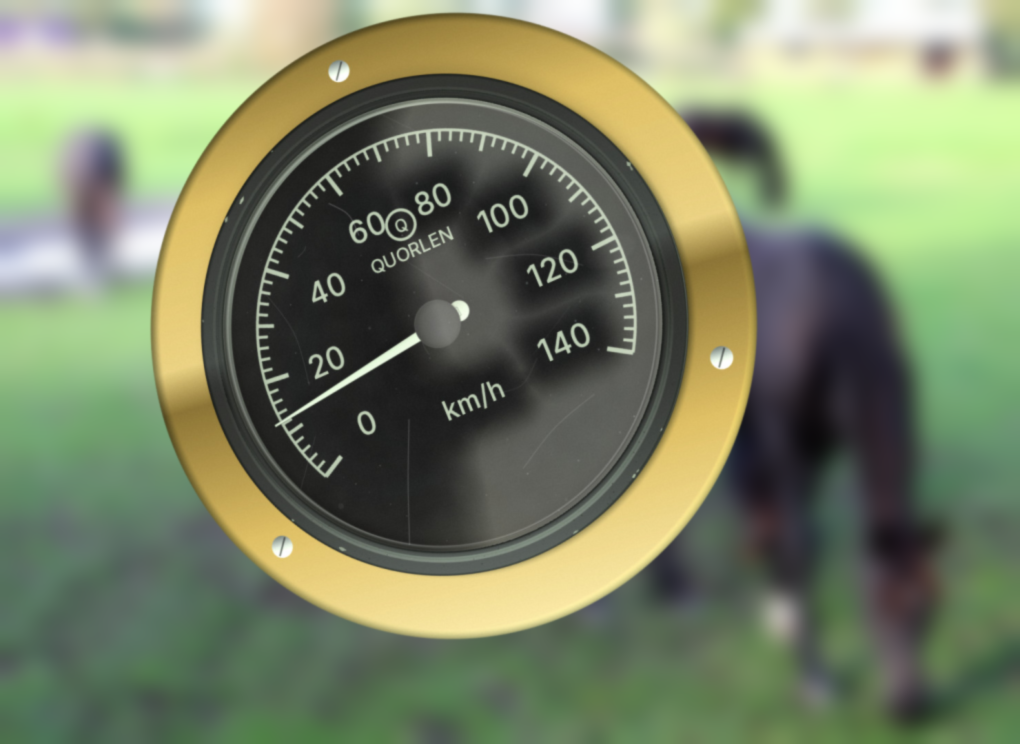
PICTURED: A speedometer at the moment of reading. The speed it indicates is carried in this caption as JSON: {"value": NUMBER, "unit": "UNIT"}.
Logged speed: {"value": 12, "unit": "km/h"}
